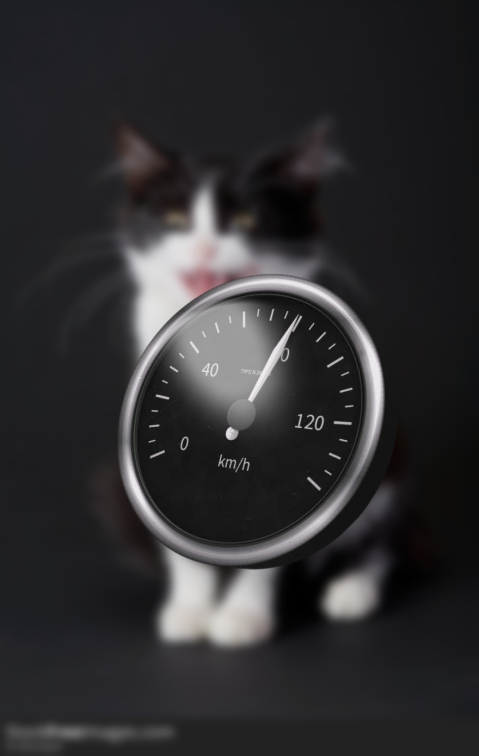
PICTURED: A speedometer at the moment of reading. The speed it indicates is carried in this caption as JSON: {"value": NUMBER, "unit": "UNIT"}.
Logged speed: {"value": 80, "unit": "km/h"}
